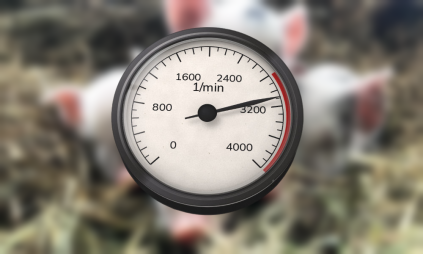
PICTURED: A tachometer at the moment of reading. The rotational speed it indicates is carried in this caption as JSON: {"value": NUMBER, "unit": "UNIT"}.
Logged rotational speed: {"value": 3100, "unit": "rpm"}
